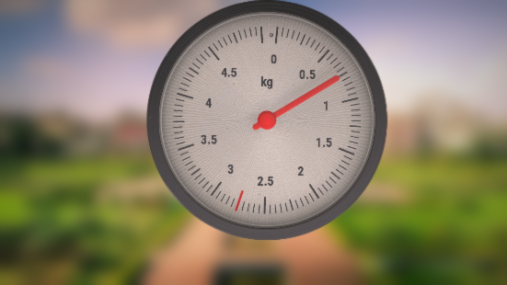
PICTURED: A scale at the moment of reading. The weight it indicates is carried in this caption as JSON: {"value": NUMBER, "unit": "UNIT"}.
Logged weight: {"value": 0.75, "unit": "kg"}
